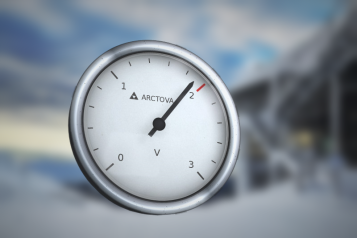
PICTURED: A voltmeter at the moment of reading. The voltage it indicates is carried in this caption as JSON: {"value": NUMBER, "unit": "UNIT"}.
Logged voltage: {"value": 1.9, "unit": "V"}
